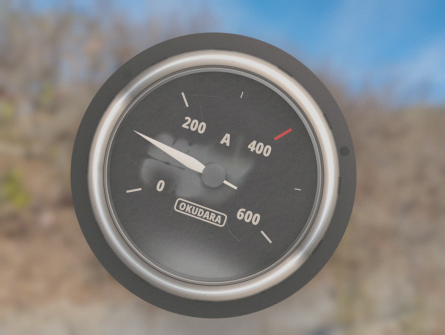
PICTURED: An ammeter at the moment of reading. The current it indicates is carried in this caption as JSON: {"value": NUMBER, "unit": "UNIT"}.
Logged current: {"value": 100, "unit": "A"}
